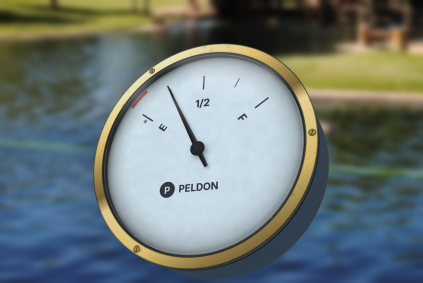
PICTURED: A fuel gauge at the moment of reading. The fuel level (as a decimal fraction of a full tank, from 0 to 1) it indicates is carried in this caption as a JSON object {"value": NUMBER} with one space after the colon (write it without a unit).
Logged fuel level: {"value": 0.25}
